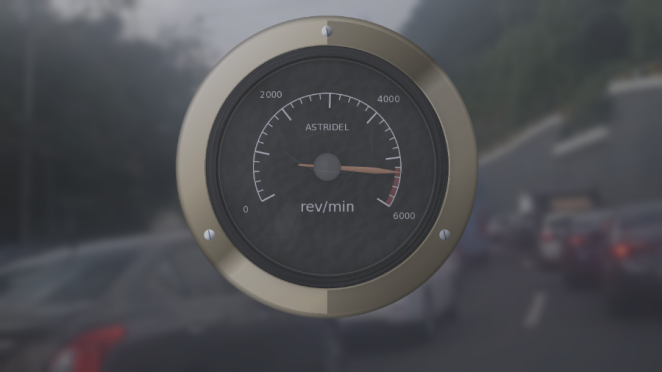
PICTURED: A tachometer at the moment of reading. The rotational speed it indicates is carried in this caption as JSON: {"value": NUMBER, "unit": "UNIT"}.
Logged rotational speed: {"value": 5300, "unit": "rpm"}
